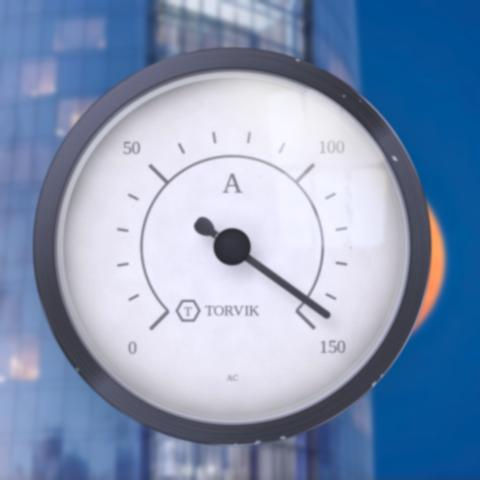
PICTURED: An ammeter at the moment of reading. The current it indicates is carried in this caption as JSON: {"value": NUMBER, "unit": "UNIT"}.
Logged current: {"value": 145, "unit": "A"}
